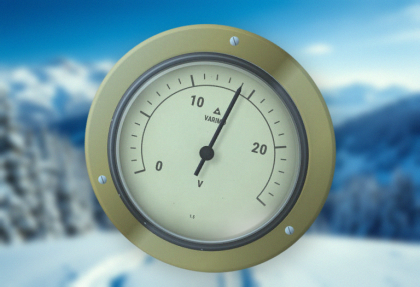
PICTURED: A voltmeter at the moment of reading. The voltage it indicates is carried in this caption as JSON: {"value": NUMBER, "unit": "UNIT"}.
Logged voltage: {"value": 14, "unit": "V"}
